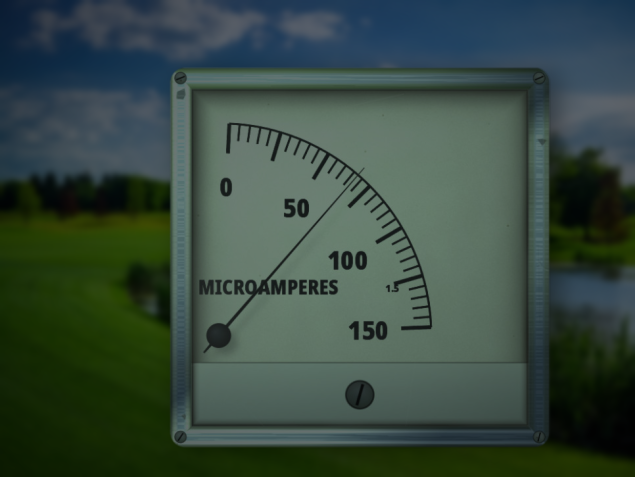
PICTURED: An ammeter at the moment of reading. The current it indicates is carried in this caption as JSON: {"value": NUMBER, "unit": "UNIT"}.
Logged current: {"value": 67.5, "unit": "µA"}
